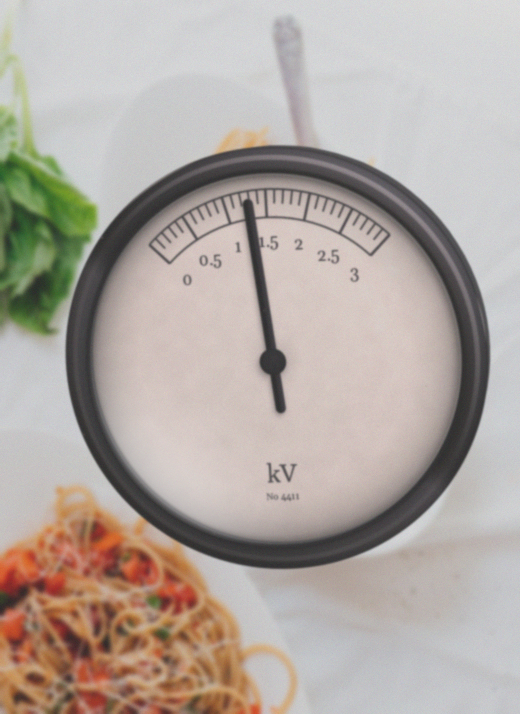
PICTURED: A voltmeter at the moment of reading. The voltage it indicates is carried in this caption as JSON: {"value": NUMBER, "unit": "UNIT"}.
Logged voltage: {"value": 1.3, "unit": "kV"}
